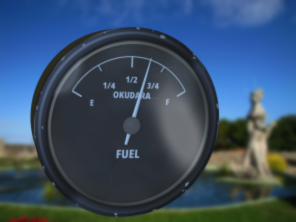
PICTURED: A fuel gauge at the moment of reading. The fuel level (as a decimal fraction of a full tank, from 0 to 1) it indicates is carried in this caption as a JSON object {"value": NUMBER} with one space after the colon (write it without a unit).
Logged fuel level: {"value": 0.625}
